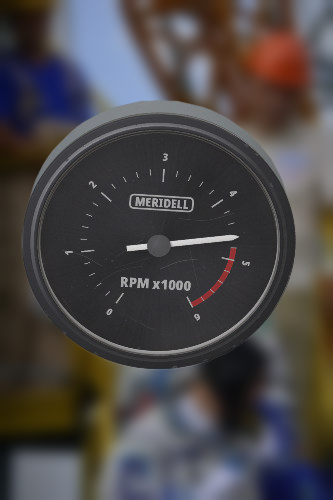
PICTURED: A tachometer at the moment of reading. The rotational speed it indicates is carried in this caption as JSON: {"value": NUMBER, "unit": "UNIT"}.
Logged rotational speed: {"value": 4600, "unit": "rpm"}
